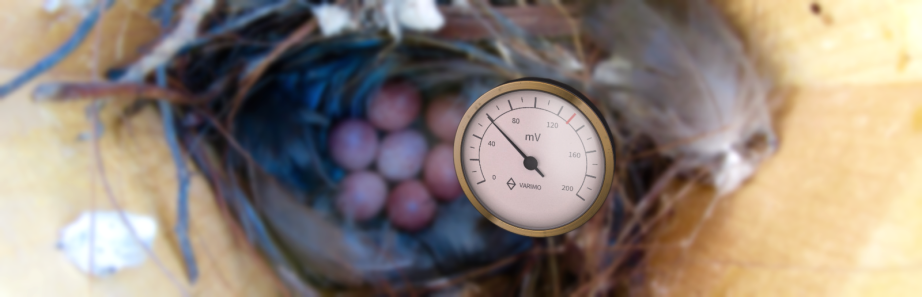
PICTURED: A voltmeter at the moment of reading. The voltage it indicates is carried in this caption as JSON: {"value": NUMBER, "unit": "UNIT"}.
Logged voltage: {"value": 60, "unit": "mV"}
